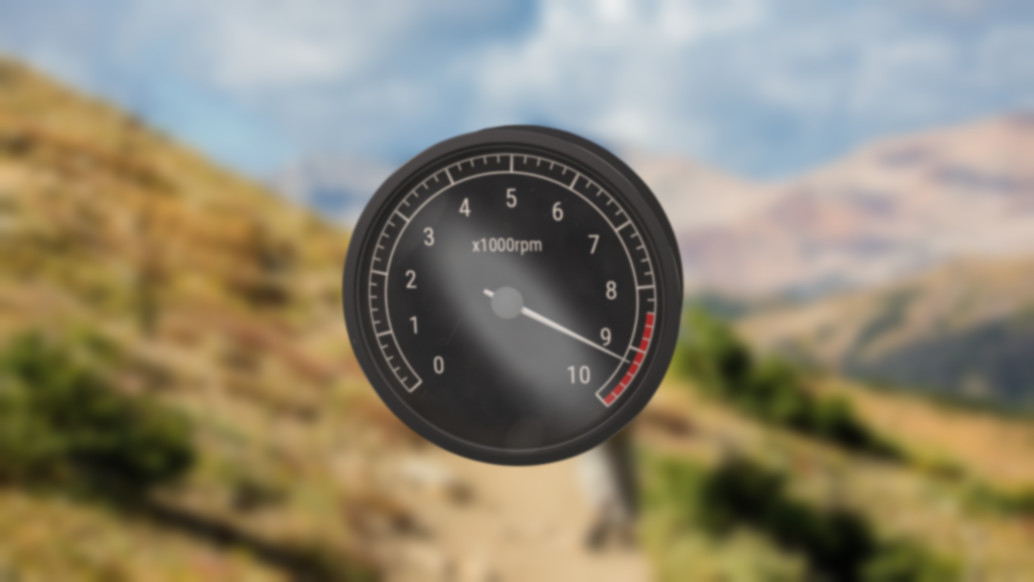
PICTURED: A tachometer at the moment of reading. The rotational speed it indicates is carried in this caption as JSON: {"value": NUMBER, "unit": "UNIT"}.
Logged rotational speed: {"value": 9200, "unit": "rpm"}
